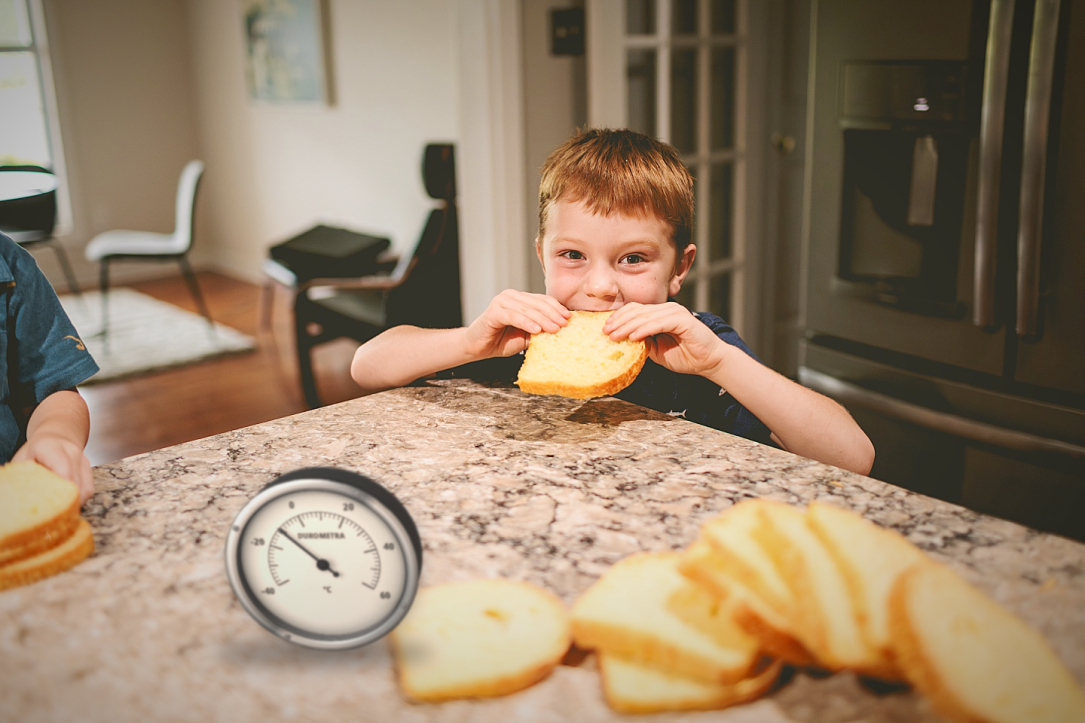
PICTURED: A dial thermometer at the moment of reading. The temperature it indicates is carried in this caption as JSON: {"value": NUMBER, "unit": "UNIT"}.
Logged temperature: {"value": -10, "unit": "°C"}
